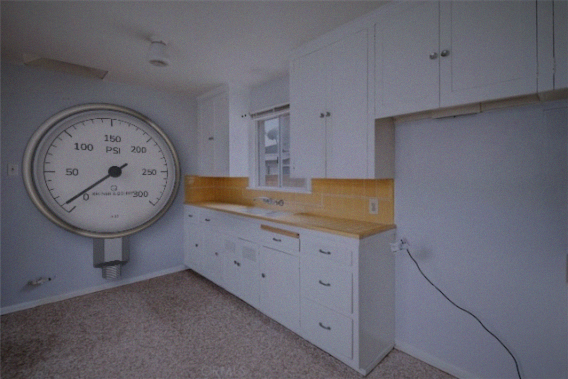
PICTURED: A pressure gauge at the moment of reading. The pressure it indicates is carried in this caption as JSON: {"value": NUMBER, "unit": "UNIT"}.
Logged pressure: {"value": 10, "unit": "psi"}
